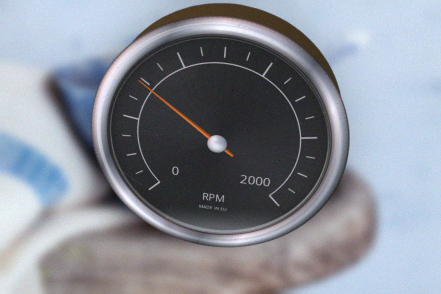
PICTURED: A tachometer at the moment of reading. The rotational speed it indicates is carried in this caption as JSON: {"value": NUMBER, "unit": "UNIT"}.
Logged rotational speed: {"value": 600, "unit": "rpm"}
